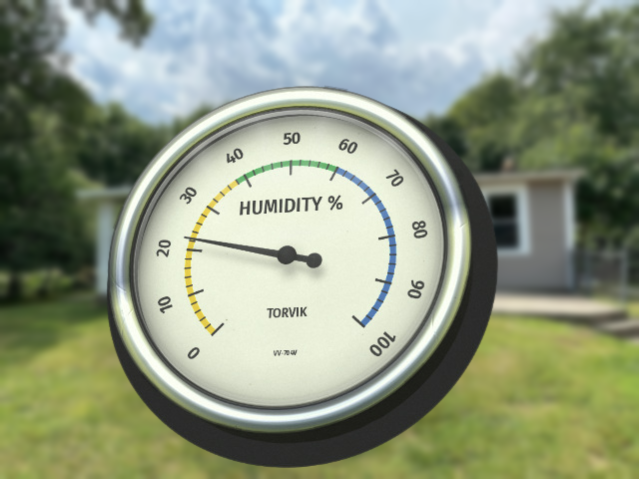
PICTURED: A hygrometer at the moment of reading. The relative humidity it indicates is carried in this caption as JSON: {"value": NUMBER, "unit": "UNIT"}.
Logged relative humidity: {"value": 22, "unit": "%"}
